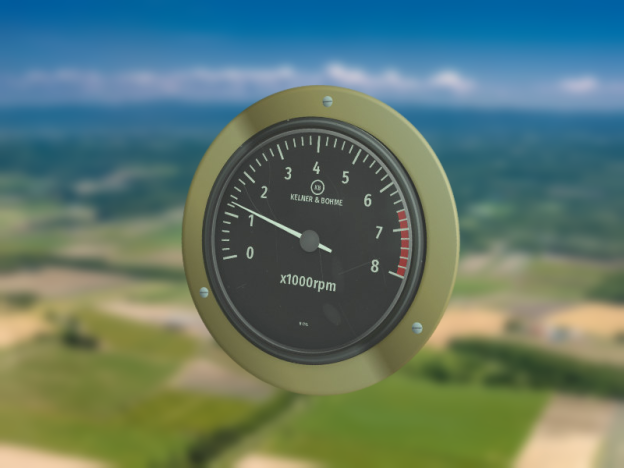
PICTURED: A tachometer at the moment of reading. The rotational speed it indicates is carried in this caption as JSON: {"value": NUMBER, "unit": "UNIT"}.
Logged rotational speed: {"value": 1300, "unit": "rpm"}
